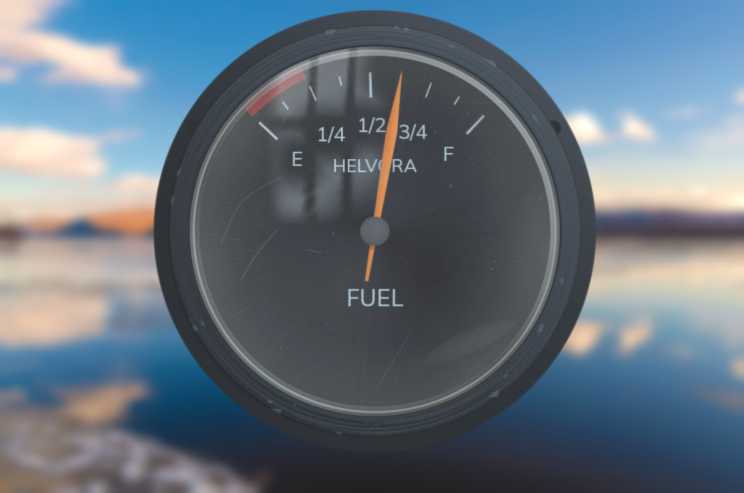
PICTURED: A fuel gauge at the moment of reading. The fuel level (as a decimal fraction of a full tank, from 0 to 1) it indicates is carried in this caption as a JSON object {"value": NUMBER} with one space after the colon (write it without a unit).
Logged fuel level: {"value": 0.625}
